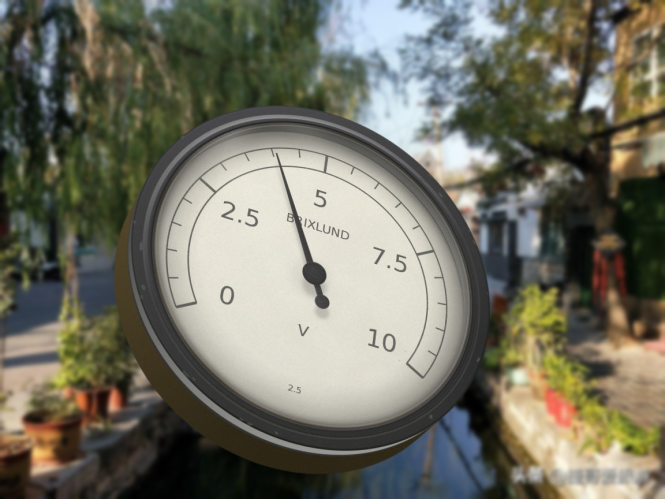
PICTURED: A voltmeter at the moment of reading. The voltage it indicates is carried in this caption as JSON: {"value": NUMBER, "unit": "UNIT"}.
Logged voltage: {"value": 4, "unit": "V"}
